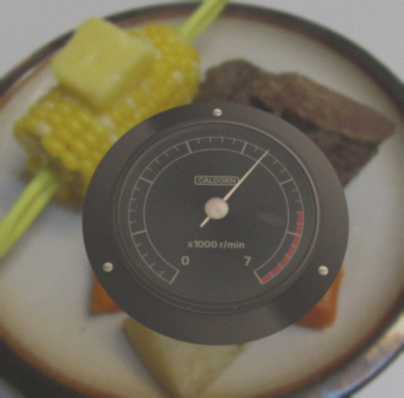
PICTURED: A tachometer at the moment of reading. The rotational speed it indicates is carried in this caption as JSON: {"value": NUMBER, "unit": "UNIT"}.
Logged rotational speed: {"value": 4400, "unit": "rpm"}
